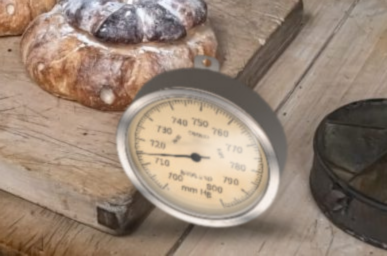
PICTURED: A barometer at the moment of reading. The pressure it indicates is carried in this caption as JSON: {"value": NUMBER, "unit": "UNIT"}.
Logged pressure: {"value": 715, "unit": "mmHg"}
